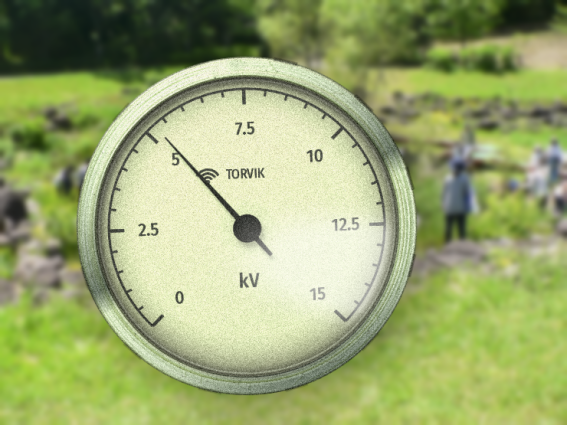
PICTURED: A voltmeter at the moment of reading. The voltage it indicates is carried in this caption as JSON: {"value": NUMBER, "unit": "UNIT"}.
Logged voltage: {"value": 5.25, "unit": "kV"}
